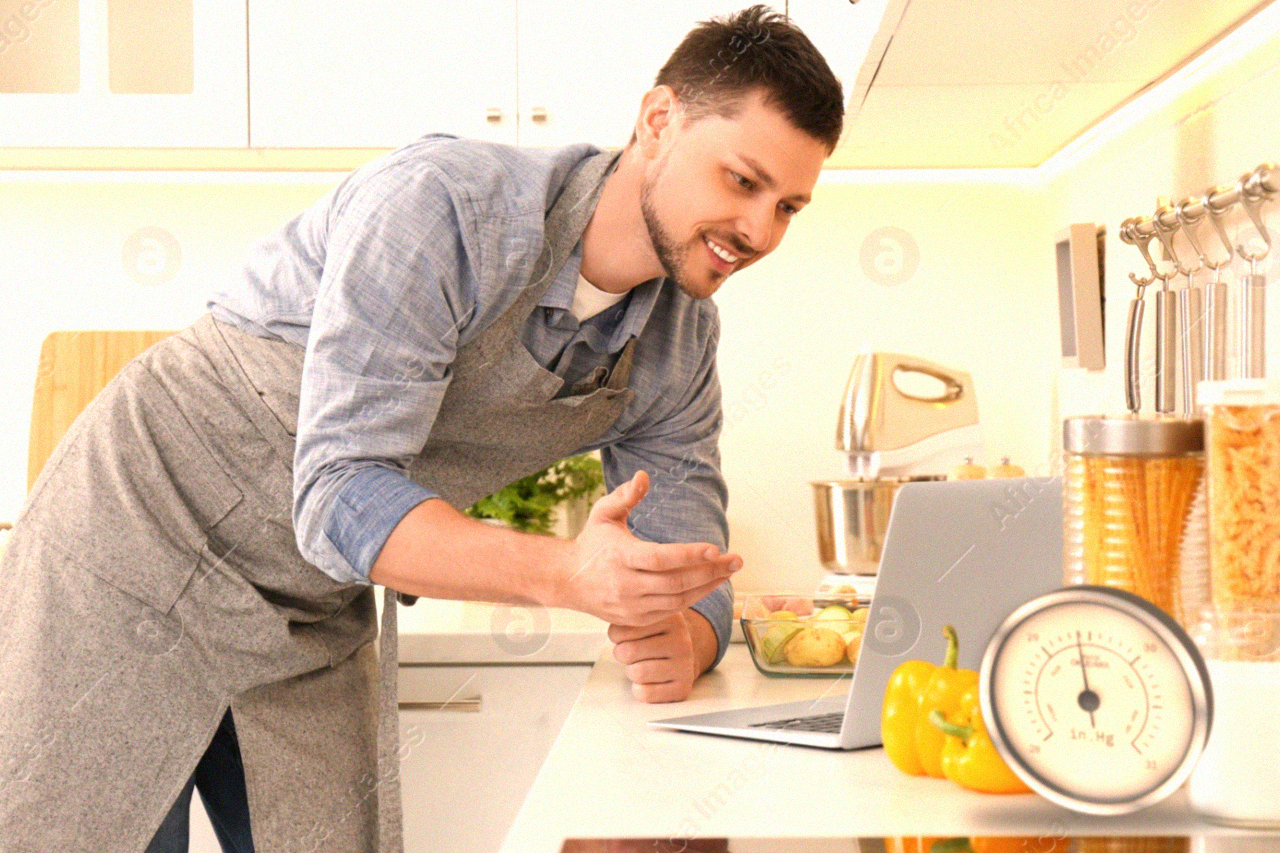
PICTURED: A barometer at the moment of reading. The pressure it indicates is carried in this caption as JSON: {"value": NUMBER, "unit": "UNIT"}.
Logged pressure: {"value": 29.4, "unit": "inHg"}
